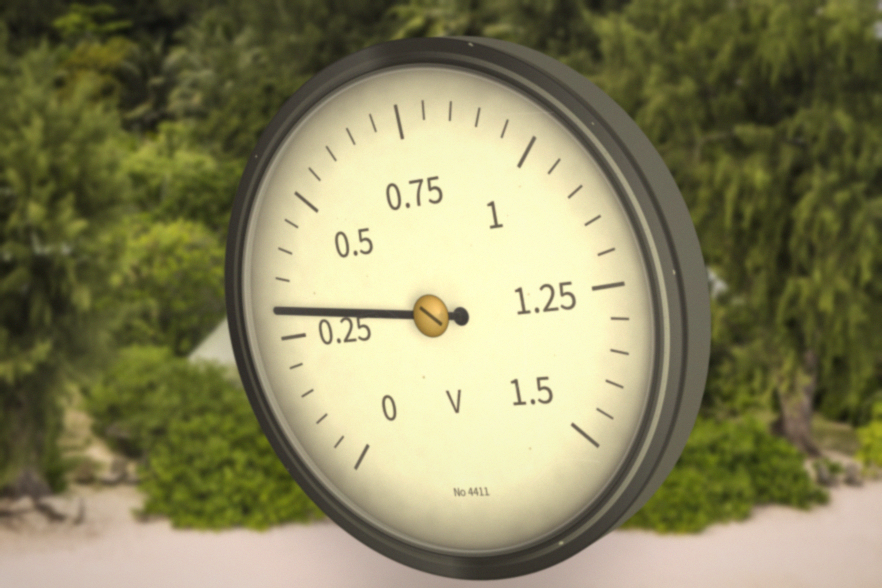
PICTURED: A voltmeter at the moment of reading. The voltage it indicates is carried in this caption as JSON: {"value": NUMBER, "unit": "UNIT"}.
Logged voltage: {"value": 0.3, "unit": "V"}
